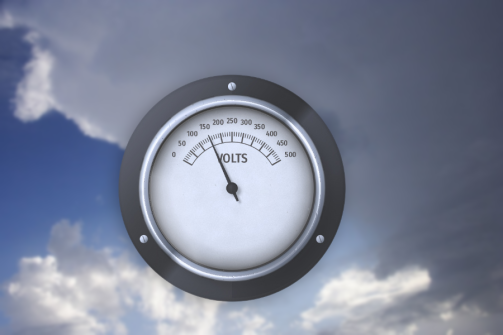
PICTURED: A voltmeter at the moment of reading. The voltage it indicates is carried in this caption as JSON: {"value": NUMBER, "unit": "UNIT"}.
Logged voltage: {"value": 150, "unit": "V"}
